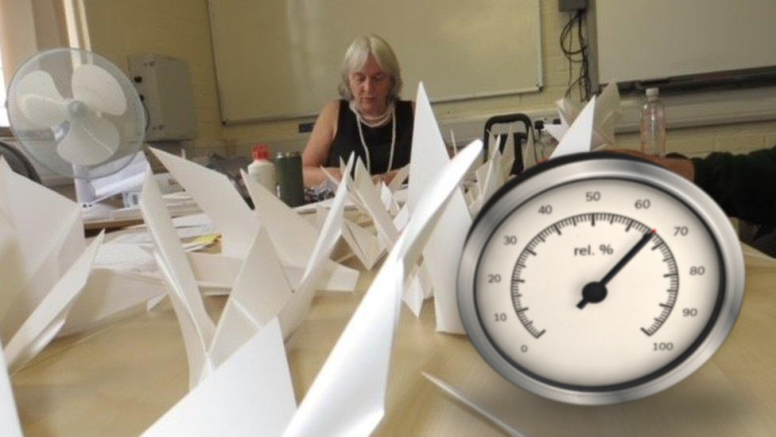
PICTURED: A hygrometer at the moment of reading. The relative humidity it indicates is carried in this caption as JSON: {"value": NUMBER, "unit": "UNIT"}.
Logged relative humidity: {"value": 65, "unit": "%"}
